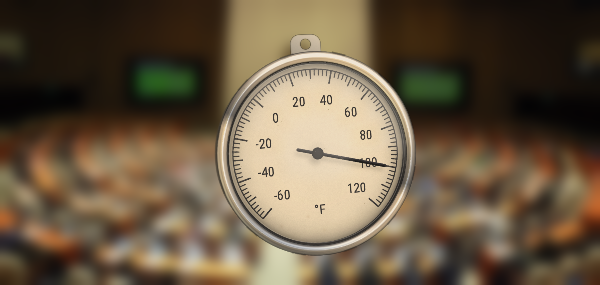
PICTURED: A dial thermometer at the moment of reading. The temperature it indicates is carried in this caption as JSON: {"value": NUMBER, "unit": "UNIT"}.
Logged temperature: {"value": 100, "unit": "°F"}
